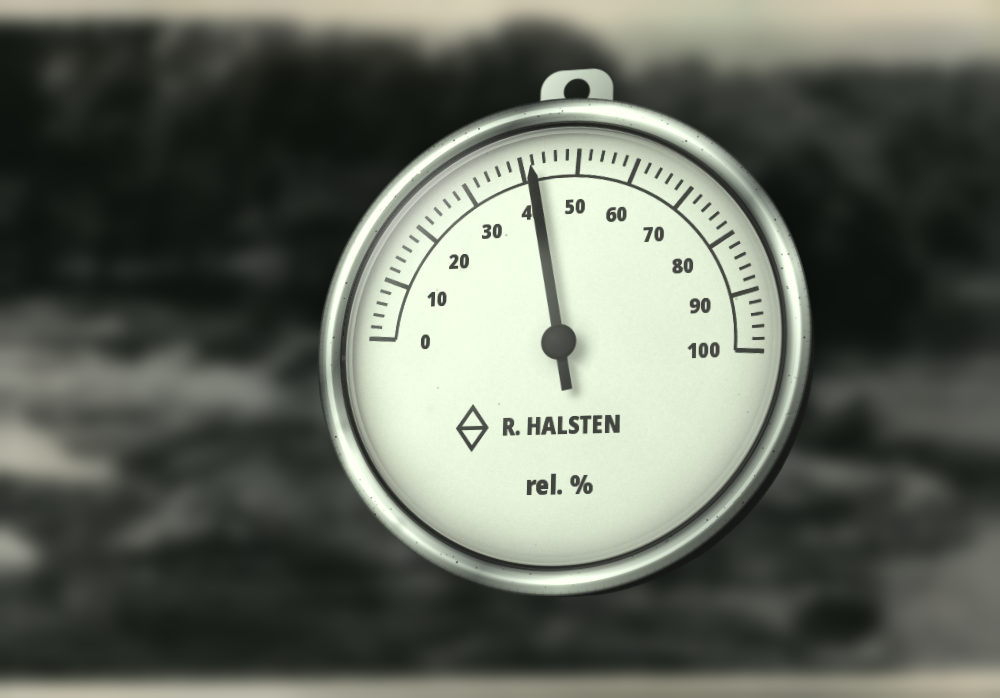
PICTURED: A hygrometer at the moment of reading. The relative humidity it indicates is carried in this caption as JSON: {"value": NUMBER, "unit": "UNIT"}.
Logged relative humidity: {"value": 42, "unit": "%"}
